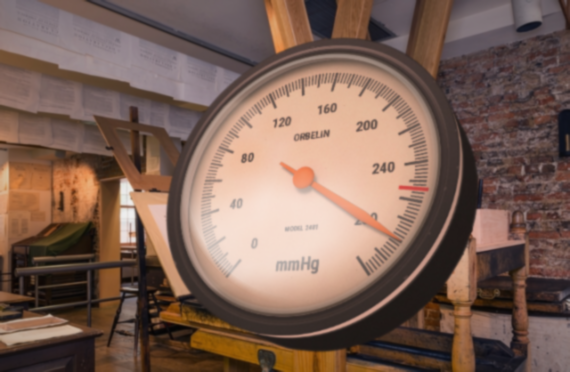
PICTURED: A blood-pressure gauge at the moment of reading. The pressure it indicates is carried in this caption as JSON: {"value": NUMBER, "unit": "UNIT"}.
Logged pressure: {"value": 280, "unit": "mmHg"}
